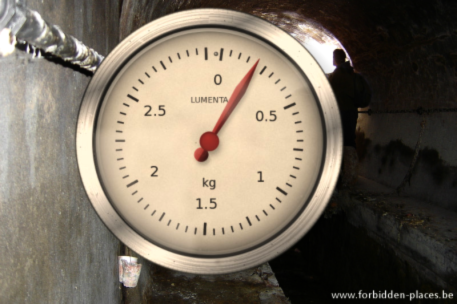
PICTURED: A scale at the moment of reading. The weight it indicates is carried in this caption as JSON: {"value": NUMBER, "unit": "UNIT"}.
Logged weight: {"value": 0.2, "unit": "kg"}
